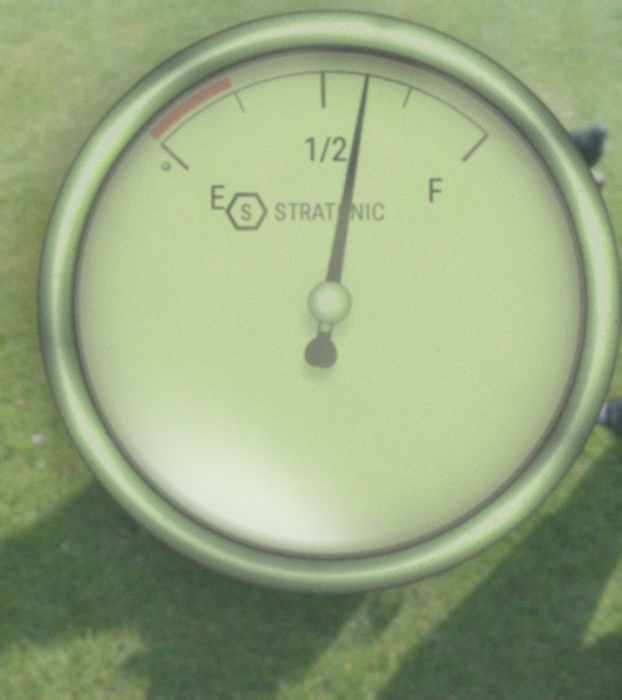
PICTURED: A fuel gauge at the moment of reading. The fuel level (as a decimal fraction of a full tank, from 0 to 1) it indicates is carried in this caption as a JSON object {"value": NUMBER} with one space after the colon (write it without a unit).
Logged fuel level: {"value": 0.625}
